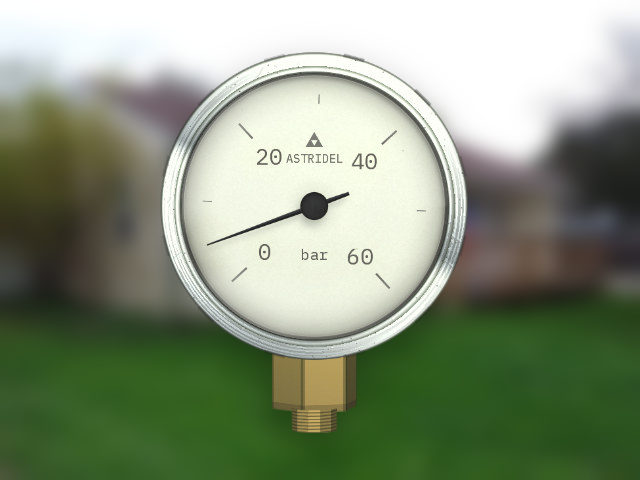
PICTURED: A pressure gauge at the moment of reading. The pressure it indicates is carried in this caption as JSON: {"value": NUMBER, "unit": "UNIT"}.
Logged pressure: {"value": 5, "unit": "bar"}
